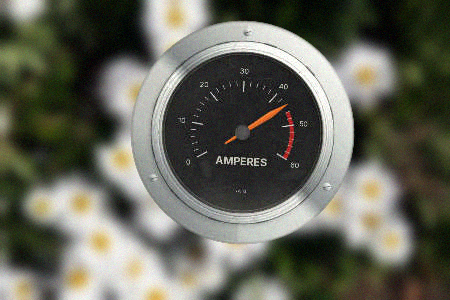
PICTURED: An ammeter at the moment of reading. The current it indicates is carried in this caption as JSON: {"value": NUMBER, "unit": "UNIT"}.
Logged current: {"value": 44, "unit": "A"}
